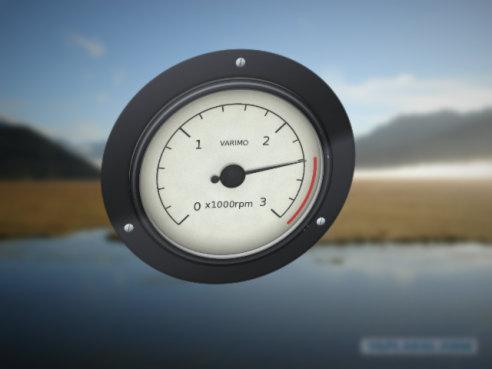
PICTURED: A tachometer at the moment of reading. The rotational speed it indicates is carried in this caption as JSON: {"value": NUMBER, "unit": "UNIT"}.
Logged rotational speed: {"value": 2400, "unit": "rpm"}
